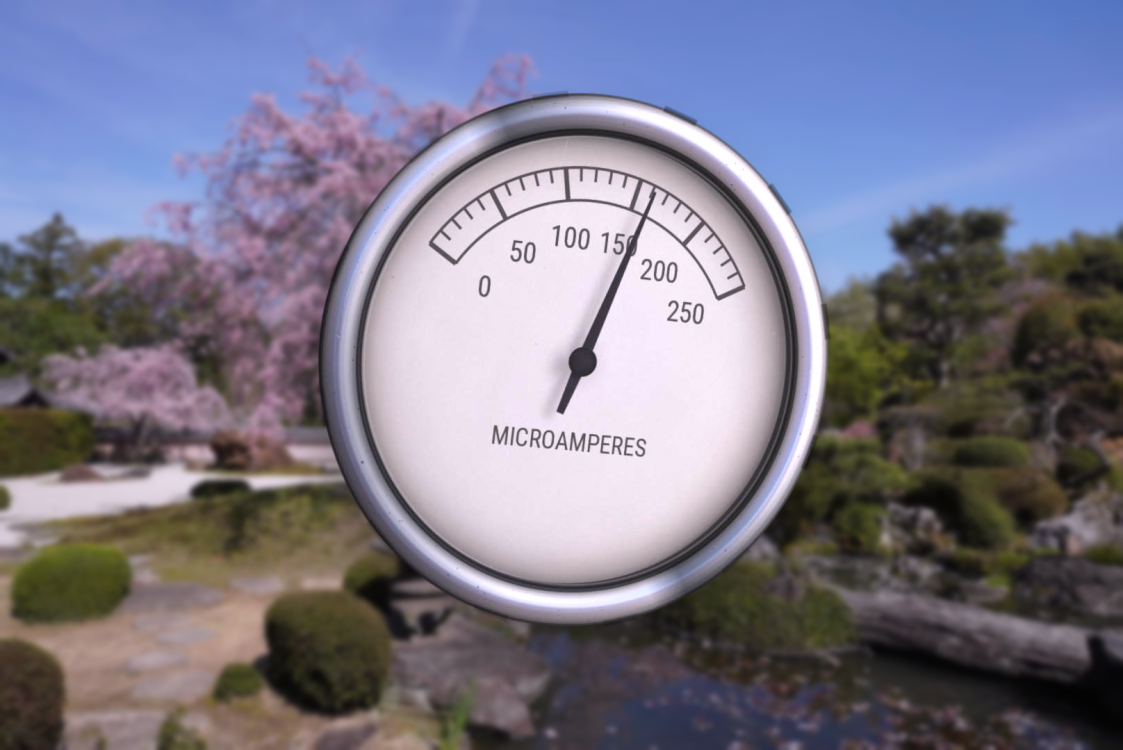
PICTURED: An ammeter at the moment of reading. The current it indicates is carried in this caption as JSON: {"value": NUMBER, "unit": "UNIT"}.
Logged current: {"value": 160, "unit": "µA"}
